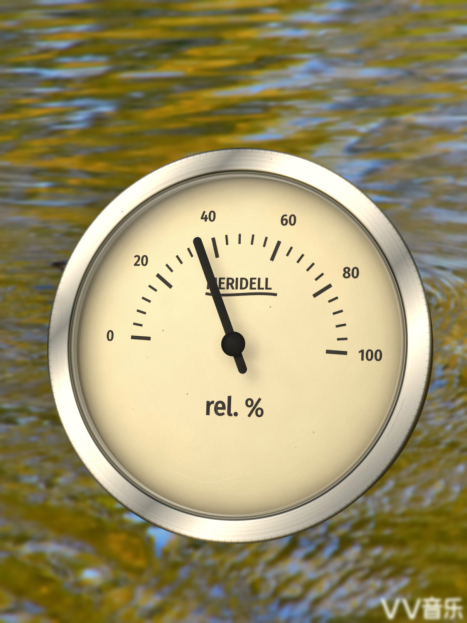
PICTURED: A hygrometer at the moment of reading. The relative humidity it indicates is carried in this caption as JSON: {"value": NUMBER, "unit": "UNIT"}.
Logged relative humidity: {"value": 36, "unit": "%"}
